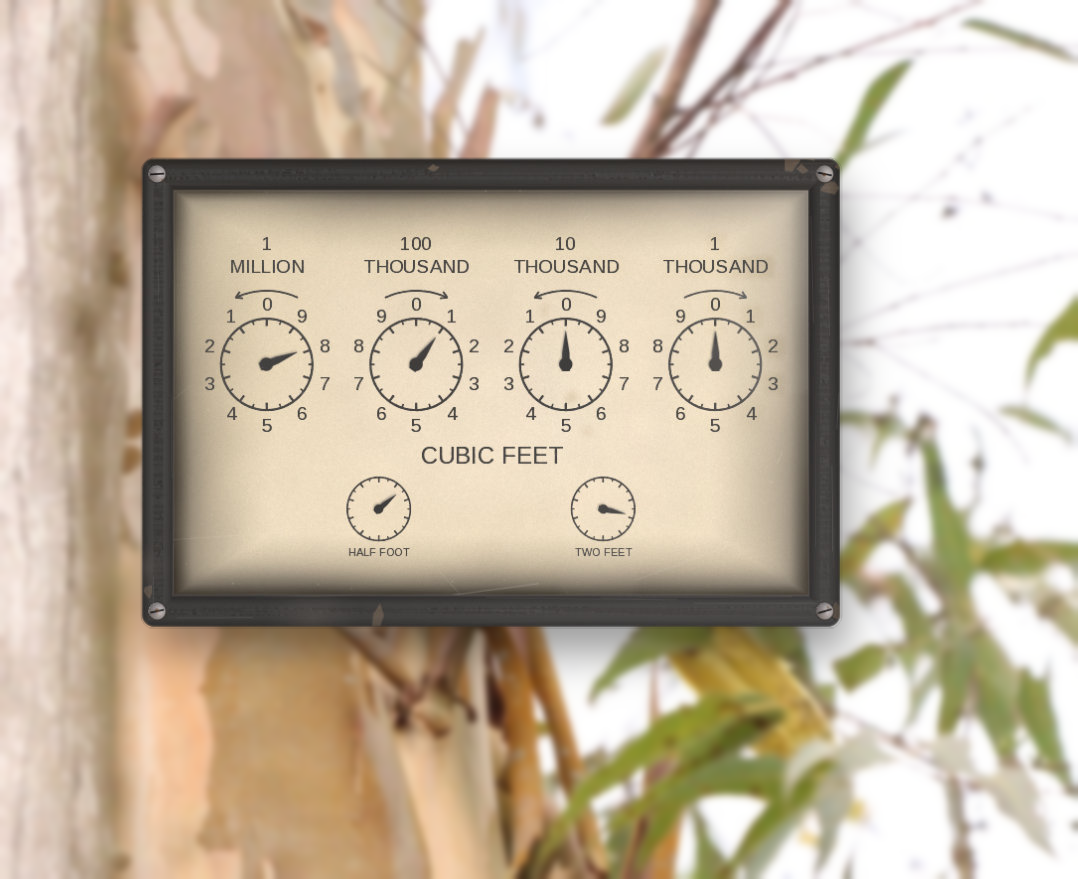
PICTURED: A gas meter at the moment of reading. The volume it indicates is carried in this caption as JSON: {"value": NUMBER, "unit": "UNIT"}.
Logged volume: {"value": 810000, "unit": "ft³"}
